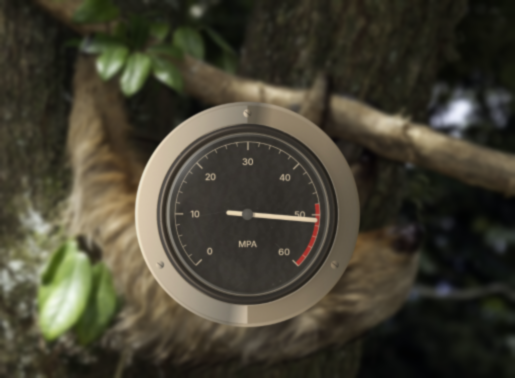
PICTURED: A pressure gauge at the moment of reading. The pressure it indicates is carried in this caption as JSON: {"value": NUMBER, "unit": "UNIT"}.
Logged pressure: {"value": 51, "unit": "MPa"}
